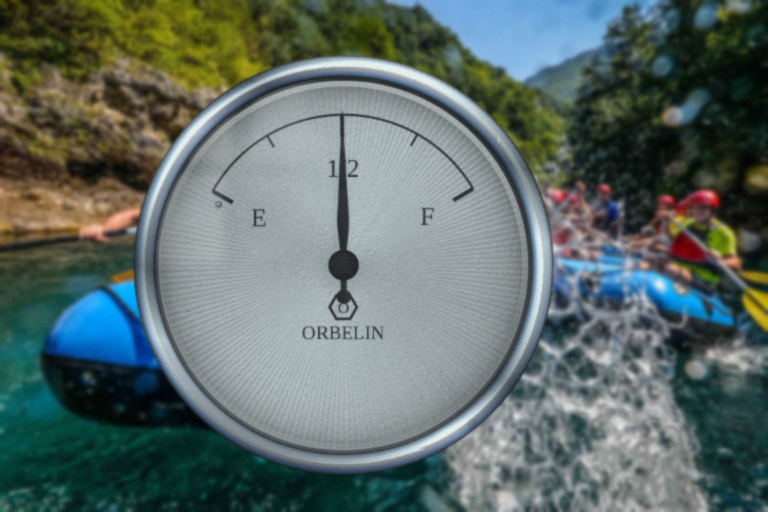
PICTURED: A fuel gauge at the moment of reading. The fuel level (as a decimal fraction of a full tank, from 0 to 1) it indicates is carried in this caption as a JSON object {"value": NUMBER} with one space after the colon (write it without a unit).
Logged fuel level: {"value": 0.5}
